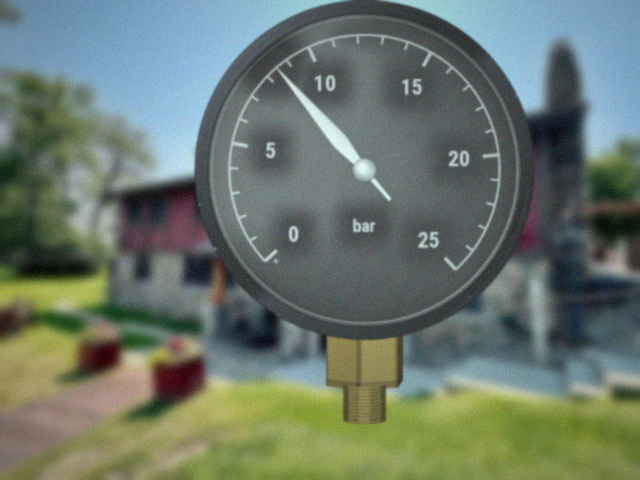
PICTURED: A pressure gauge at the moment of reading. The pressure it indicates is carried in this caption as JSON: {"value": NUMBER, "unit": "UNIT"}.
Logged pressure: {"value": 8.5, "unit": "bar"}
